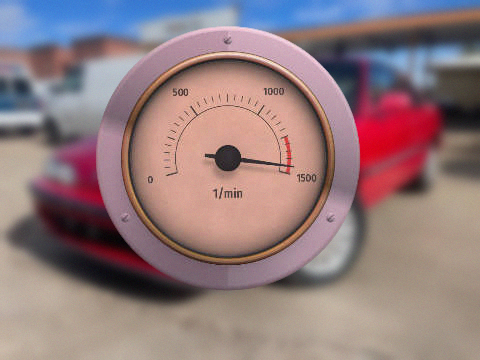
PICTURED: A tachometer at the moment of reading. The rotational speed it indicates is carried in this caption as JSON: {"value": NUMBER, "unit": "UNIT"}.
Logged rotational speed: {"value": 1450, "unit": "rpm"}
